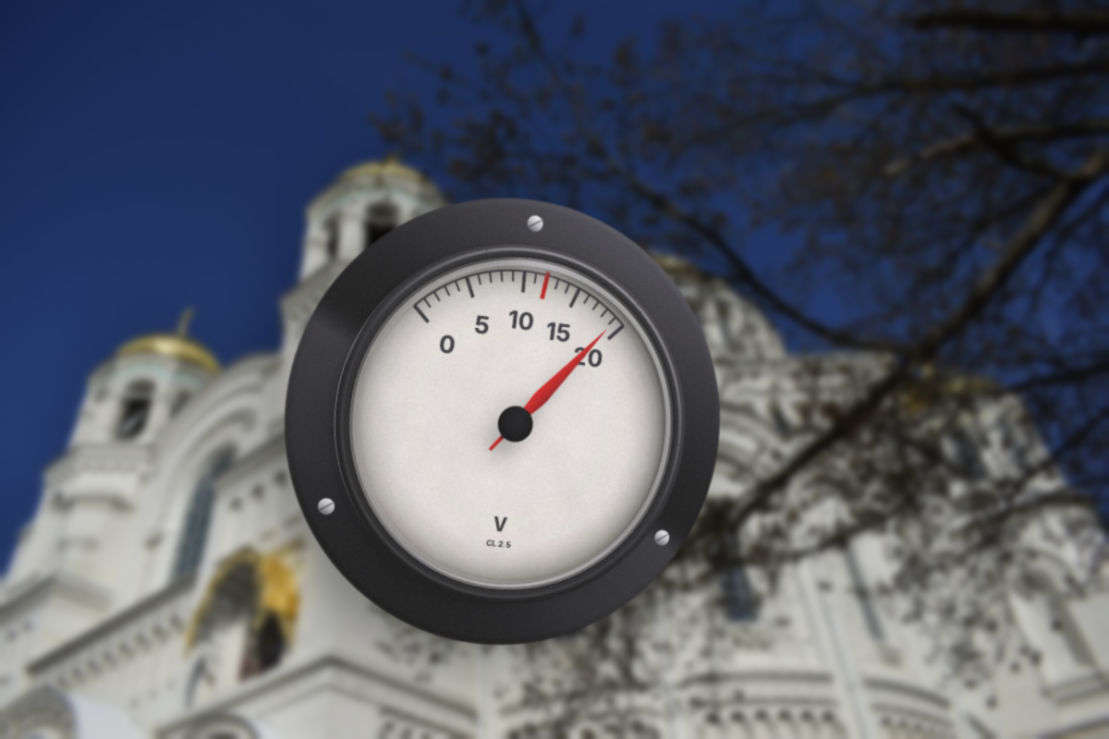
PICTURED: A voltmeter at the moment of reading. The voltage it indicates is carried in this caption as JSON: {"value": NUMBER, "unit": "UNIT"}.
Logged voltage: {"value": 19, "unit": "V"}
